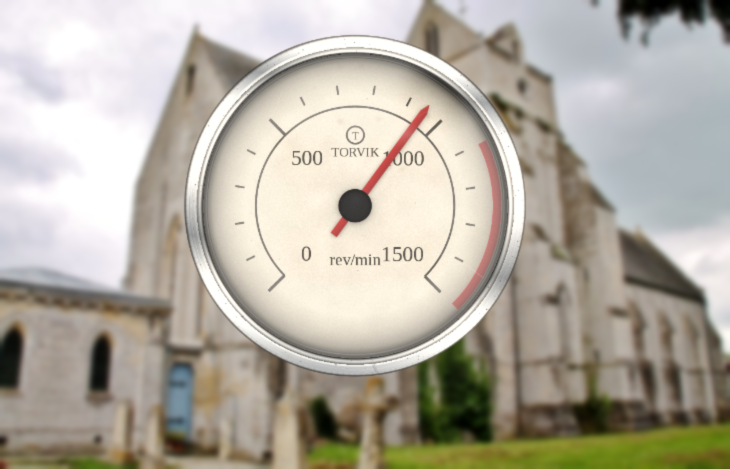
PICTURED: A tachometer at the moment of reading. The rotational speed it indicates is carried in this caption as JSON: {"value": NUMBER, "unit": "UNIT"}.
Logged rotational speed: {"value": 950, "unit": "rpm"}
